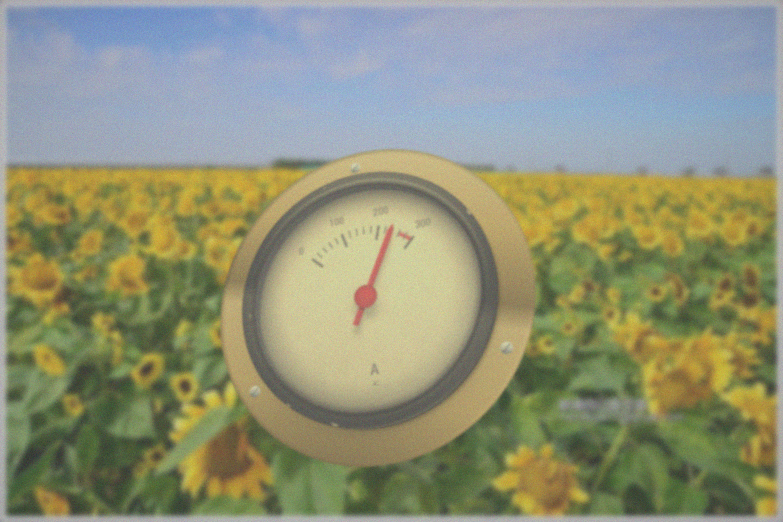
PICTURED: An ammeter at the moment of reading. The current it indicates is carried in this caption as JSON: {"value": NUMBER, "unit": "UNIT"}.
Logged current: {"value": 240, "unit": "A"}
